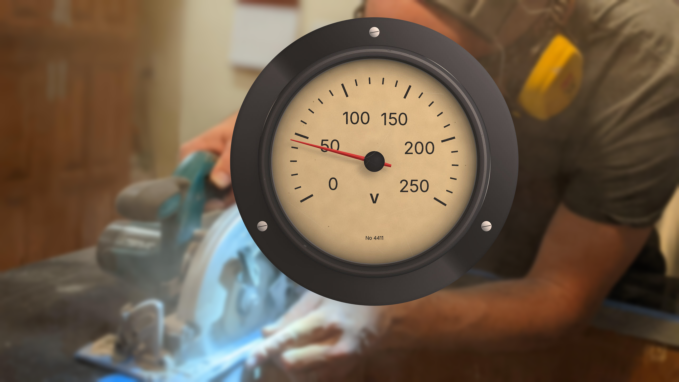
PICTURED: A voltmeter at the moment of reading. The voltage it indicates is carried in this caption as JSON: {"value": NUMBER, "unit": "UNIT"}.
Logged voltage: {"value": 45, "unit": "V"}
